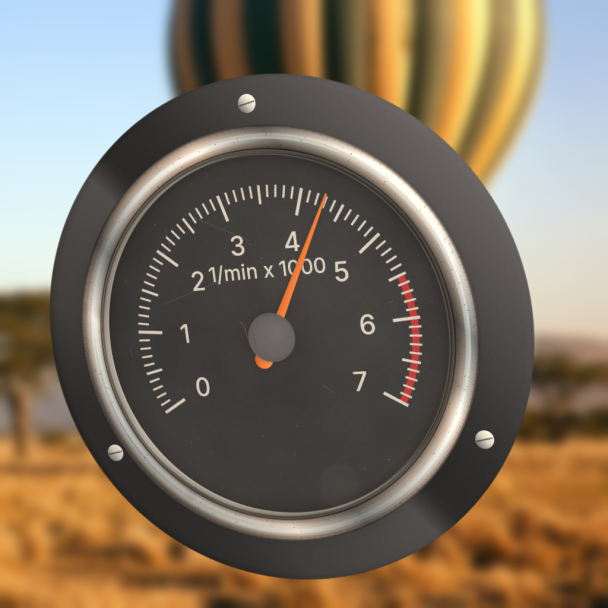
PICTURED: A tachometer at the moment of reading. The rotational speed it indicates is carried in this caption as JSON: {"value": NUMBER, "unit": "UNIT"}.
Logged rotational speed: {"value": 4300, "unit": "rpm"}
